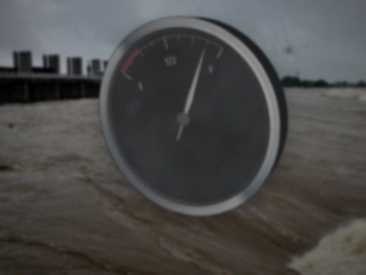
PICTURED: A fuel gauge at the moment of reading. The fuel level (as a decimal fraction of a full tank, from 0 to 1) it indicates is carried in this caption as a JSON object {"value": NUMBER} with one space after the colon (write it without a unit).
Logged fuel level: {"value": 0.875}
